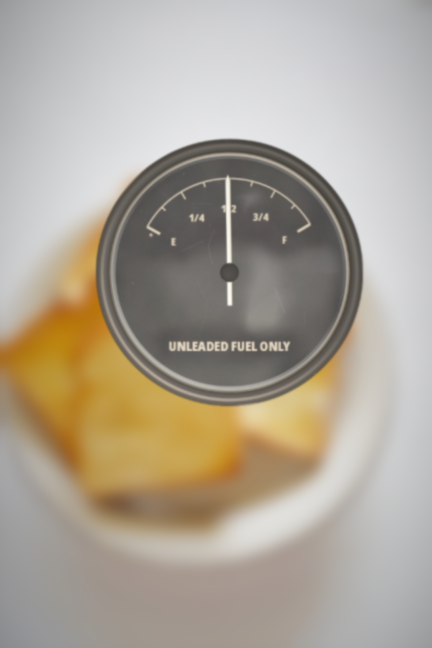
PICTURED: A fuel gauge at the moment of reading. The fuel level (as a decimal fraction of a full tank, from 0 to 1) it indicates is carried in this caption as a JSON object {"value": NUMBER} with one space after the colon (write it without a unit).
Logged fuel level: {"value": 0.5}
